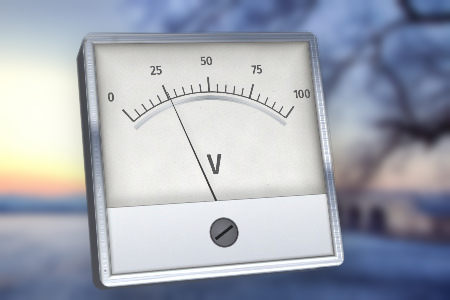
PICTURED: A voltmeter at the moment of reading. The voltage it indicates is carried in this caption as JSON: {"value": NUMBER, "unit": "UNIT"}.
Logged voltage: {"value": 25, "unit": "V"}
